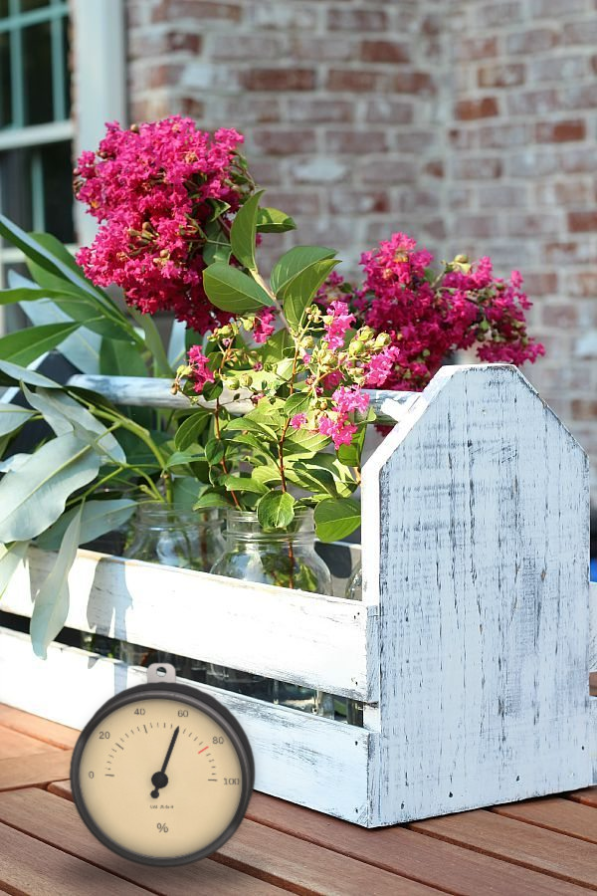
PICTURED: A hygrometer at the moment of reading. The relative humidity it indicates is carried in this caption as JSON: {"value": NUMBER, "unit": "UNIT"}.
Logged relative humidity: {"value": 60, "unit": "%"}
